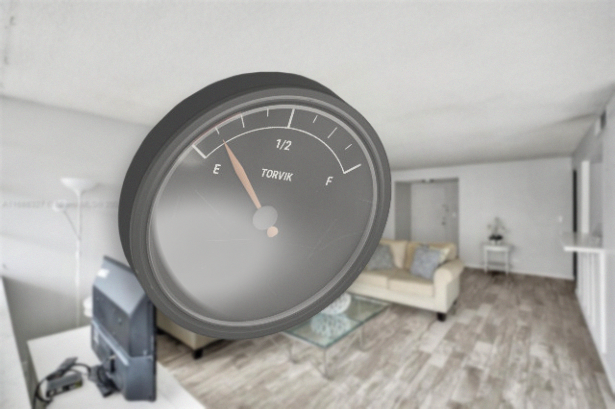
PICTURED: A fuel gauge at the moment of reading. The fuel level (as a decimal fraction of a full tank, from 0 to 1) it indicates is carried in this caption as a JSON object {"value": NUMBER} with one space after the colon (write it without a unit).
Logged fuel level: {"value": 0.125}
